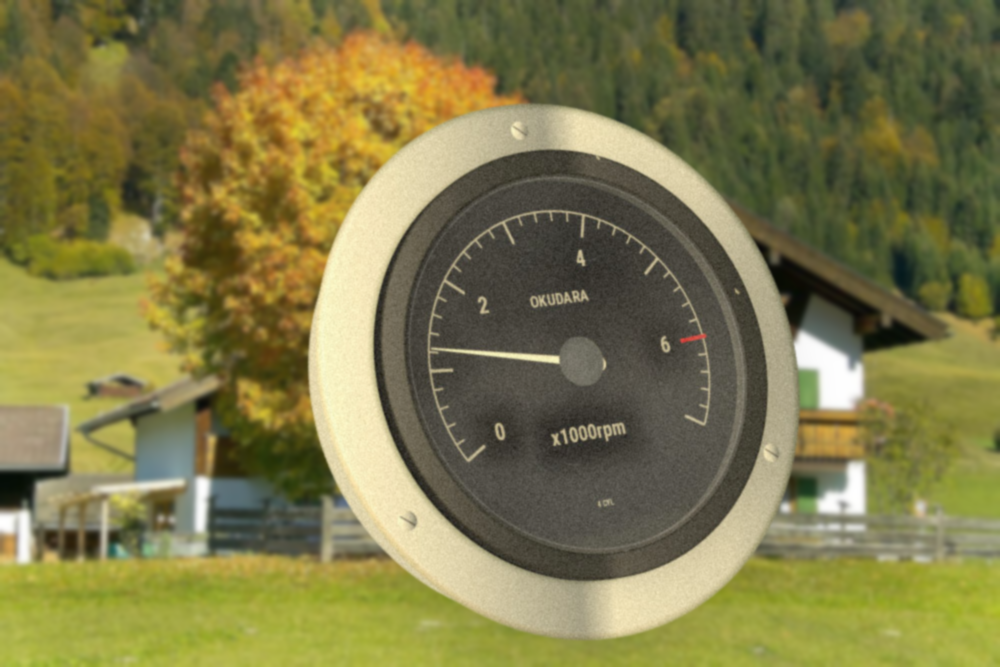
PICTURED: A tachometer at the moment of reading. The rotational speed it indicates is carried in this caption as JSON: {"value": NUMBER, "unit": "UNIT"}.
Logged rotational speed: {"value": 1200, "unit": "rpm"}
